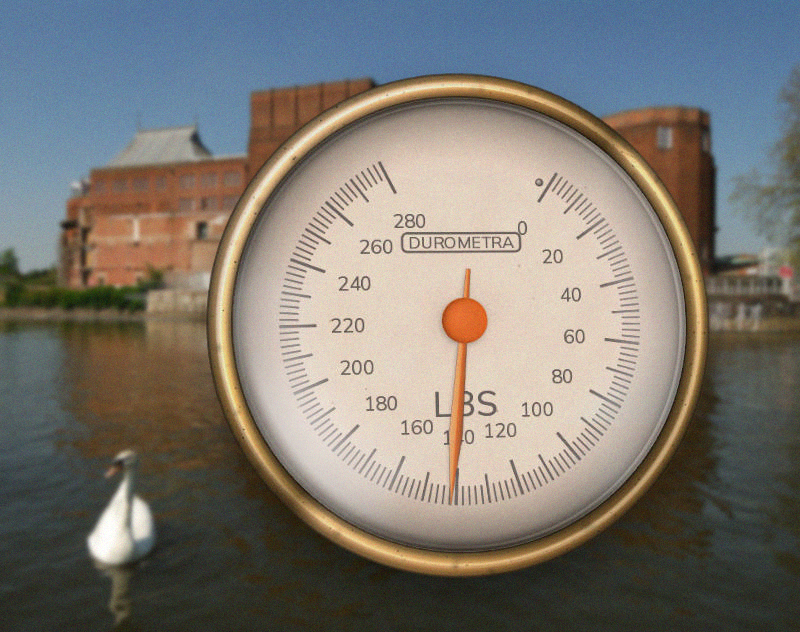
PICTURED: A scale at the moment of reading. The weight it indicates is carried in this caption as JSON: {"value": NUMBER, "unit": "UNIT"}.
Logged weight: {"value": 142, "unit": "lb"}
